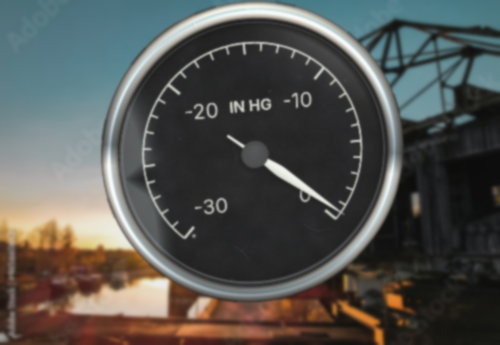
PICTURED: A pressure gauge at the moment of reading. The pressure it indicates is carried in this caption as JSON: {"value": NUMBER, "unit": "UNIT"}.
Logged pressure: {"value": -0.5, "unit": "inHg"}
